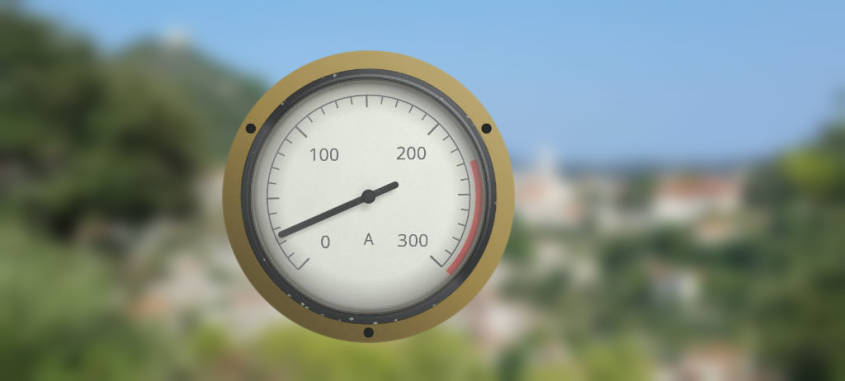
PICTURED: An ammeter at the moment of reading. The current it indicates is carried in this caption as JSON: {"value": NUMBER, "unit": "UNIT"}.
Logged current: {"value": 25, "unit": "A"}
